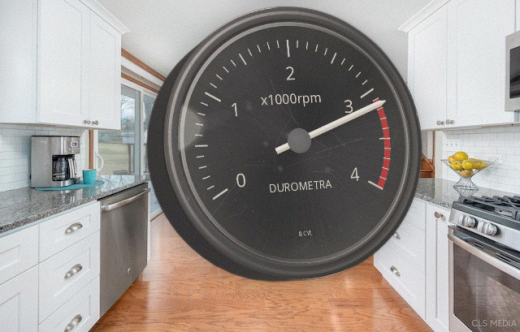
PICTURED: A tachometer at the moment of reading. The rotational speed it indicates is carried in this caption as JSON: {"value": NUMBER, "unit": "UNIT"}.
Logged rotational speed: {"value": 3150, "unit": "rpm"}
